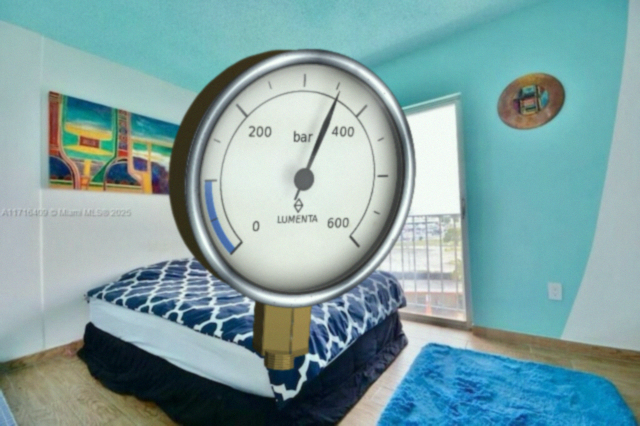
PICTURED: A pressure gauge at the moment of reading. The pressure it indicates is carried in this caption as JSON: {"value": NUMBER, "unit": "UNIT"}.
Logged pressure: {"value": 350, "unit": "bar"}
